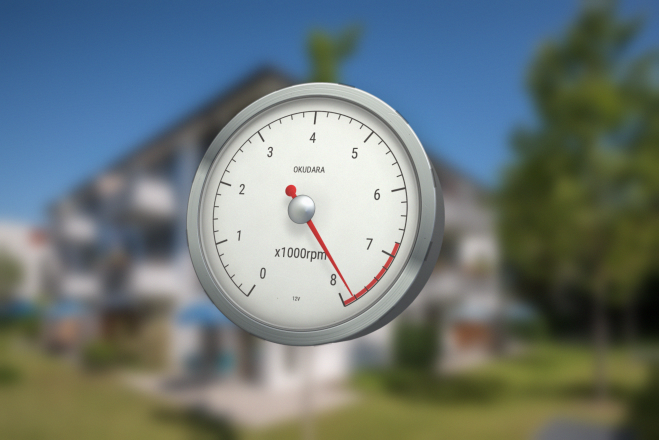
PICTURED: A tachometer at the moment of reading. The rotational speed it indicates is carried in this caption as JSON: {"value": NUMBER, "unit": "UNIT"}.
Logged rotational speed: {"value": 7800, "unit": "rpm"}
